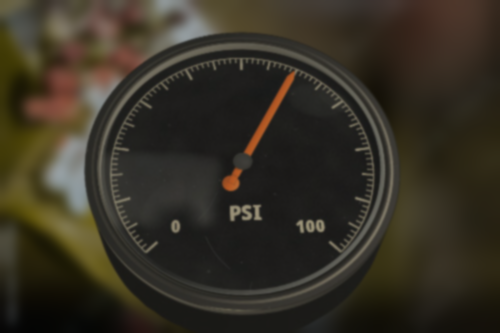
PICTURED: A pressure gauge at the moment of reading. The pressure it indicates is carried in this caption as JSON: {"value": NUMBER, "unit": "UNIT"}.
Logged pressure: {"value": 60, "unit": "psi"}
